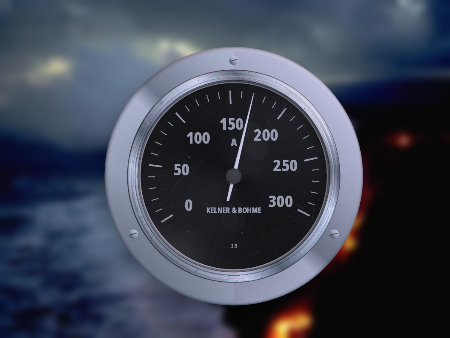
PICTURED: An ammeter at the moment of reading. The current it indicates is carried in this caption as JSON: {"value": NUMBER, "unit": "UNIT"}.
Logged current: {"value": 170, "unit": "A"}
